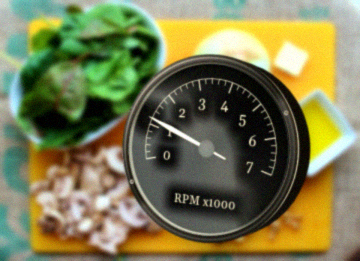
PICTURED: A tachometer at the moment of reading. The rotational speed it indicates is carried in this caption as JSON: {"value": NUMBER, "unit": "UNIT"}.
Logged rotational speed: {"value": 1200, "unit": "rpm"}
